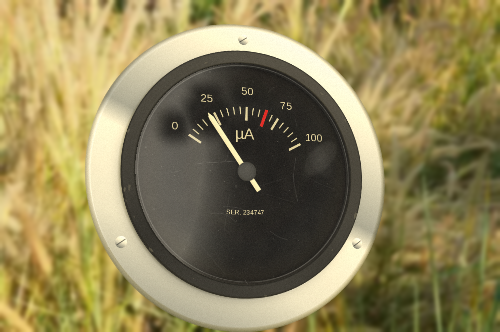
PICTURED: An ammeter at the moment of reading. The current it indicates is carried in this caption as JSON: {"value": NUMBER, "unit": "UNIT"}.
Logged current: {"value": 20, "unit": "µA"}
